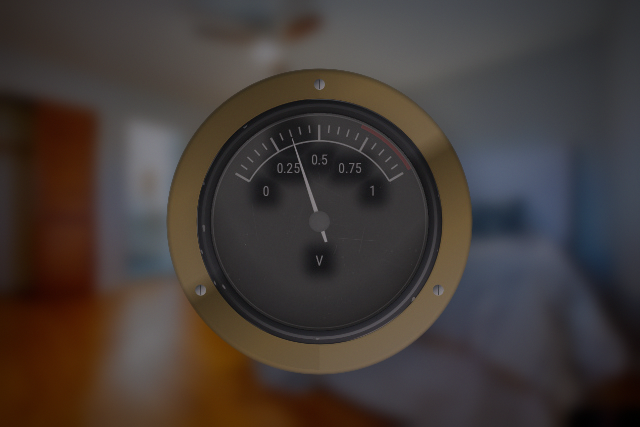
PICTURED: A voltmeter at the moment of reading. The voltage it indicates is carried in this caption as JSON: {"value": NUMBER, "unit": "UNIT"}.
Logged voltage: {"value": 0.35, "unit": "V"}
